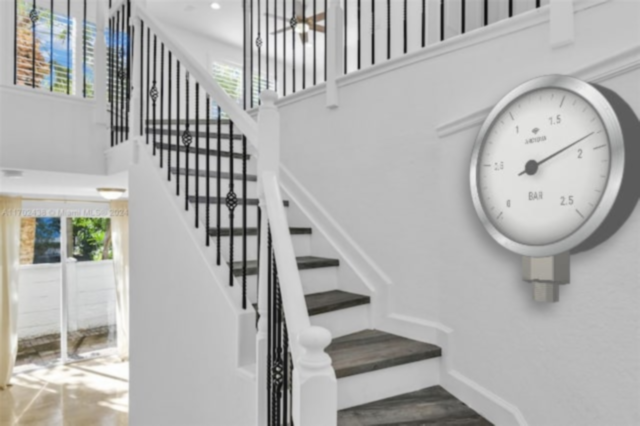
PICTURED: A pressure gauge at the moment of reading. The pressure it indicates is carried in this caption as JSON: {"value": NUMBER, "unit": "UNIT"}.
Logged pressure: {"value": 1.9, "unit": "bar"}
